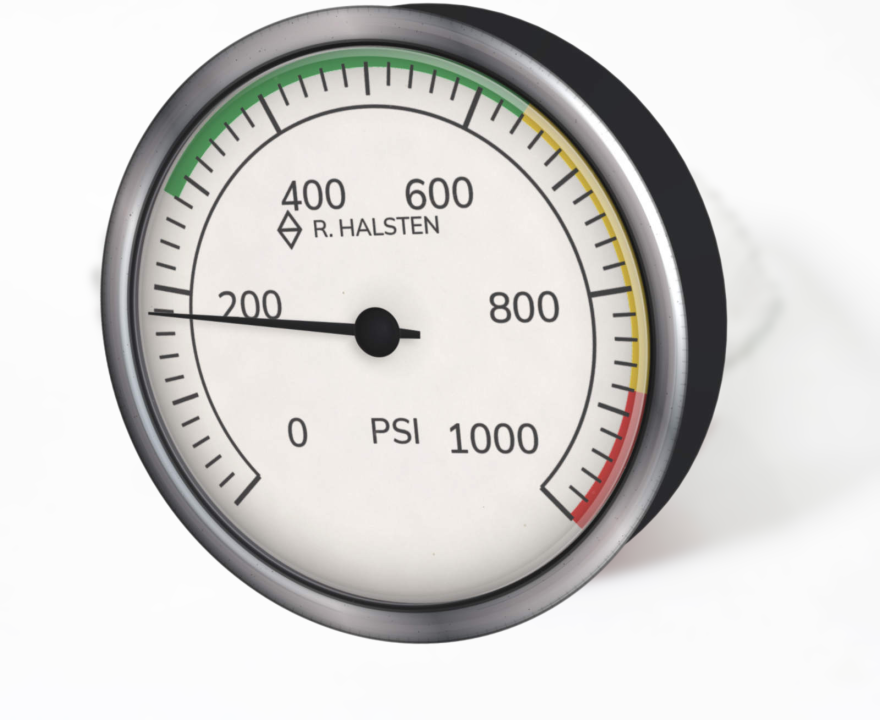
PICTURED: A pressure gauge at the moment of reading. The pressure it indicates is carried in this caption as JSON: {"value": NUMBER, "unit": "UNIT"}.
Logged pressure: {"value": 180, "unit": "psi"}
